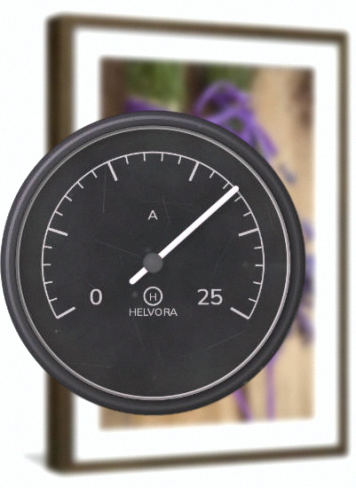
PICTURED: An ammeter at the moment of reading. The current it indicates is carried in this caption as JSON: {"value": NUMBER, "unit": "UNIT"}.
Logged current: {"value": 17.5, "unit": "A"}
